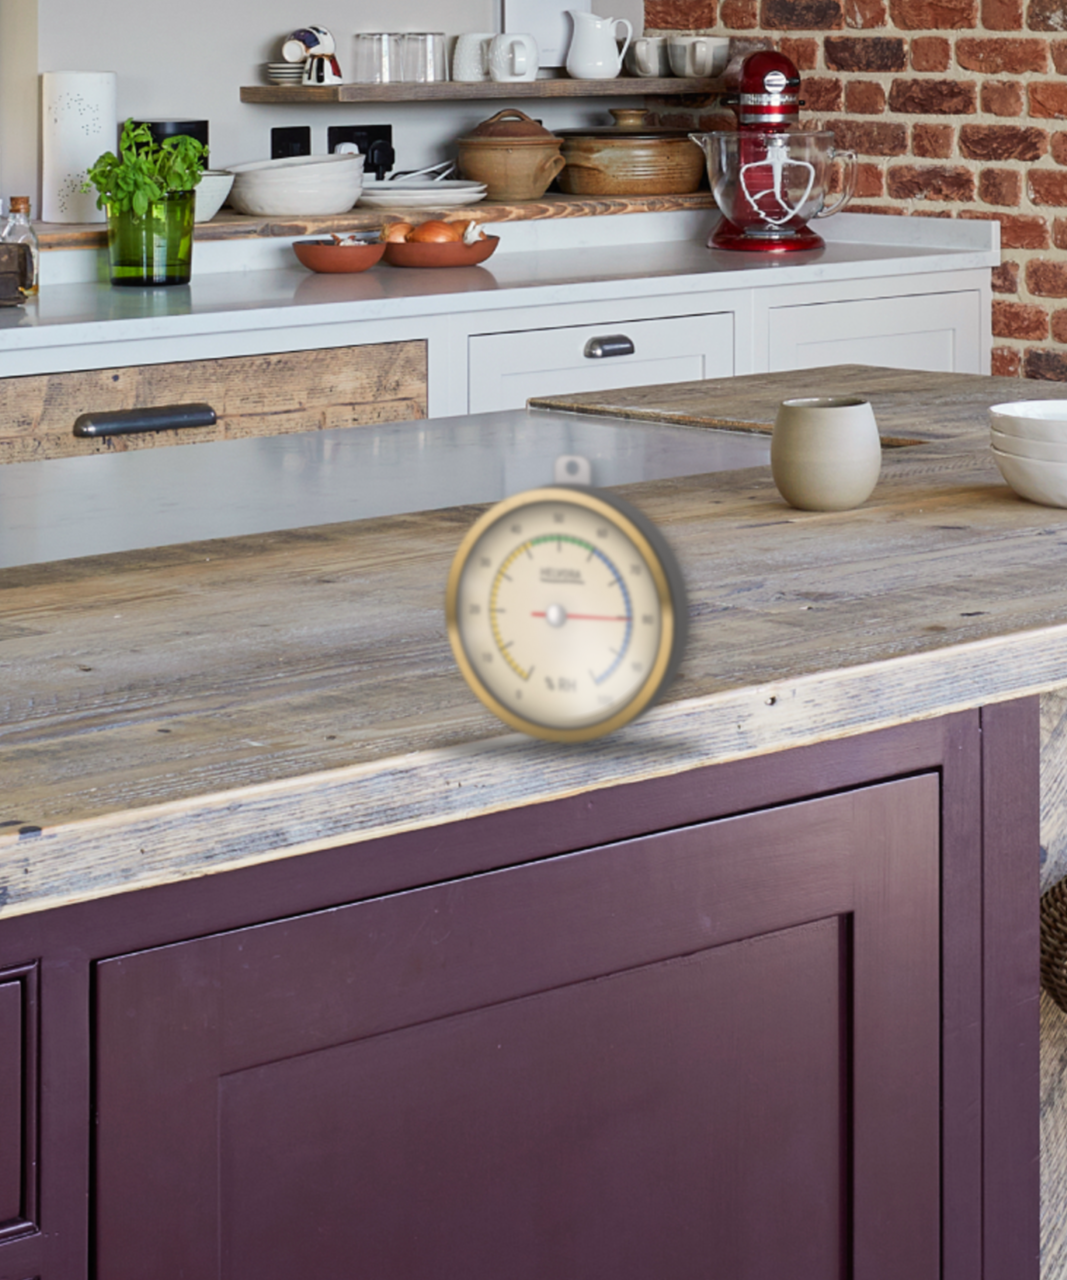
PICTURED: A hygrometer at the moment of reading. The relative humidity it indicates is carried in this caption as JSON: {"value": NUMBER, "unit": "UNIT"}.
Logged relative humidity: {"value": 80, "unit": "%"}
